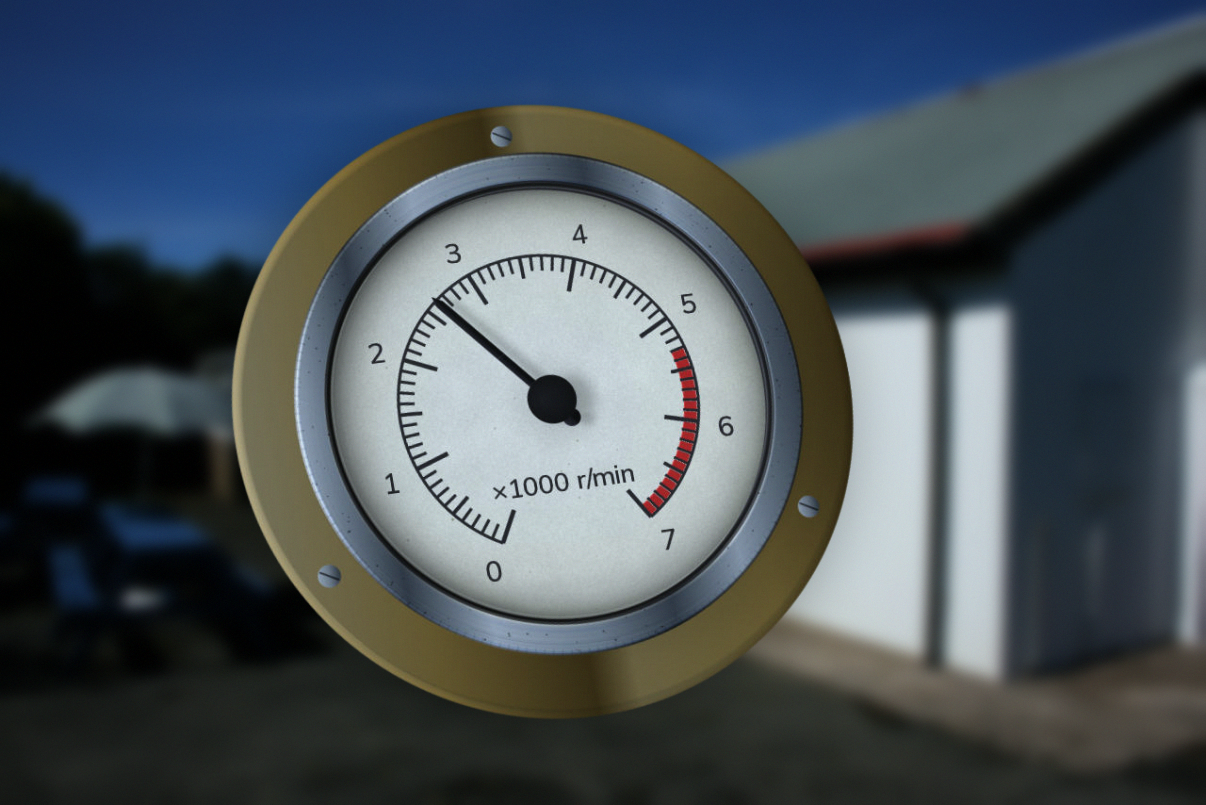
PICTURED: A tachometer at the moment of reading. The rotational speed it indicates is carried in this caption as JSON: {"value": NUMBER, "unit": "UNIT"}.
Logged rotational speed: {"value": 2600, "unit": "rpm"}
